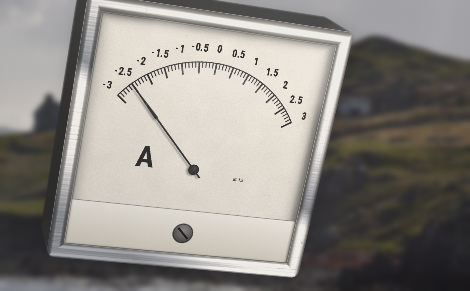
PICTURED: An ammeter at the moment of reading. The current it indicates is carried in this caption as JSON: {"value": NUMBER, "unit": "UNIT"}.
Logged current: {"value": -2.5, "unit": "A"}
